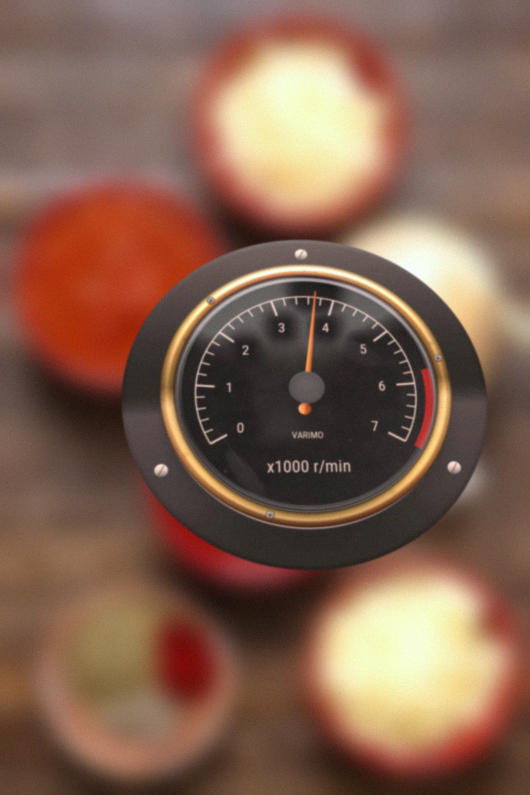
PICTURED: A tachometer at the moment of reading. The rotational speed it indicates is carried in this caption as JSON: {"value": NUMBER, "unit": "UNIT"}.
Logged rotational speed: {"value": 3700, "unit": "rpm"}
